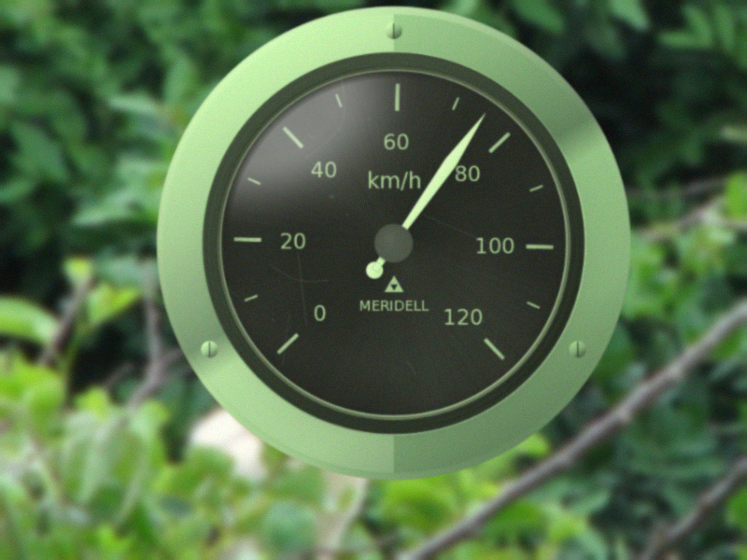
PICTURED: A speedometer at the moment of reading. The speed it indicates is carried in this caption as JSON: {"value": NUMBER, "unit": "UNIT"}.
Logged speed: {"value": 75, "unit": "km/h"}
